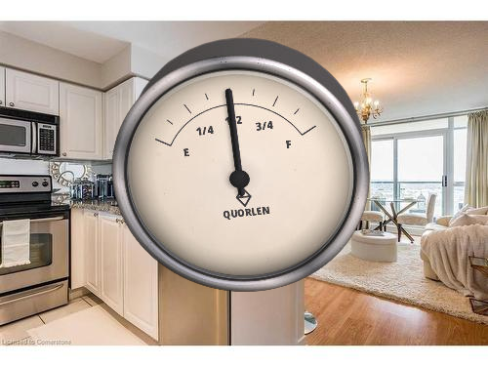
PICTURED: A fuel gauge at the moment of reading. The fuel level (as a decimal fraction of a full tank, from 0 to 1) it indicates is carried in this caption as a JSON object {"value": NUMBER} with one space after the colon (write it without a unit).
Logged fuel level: {"value": 0.5}
